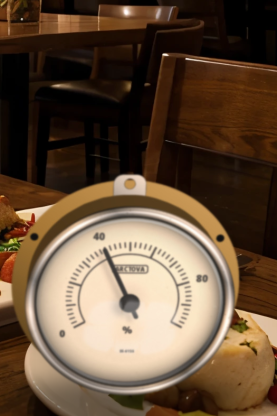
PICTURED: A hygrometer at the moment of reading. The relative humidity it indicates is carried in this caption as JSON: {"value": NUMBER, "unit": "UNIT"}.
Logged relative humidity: {"value": 40, "unit": "%"}
